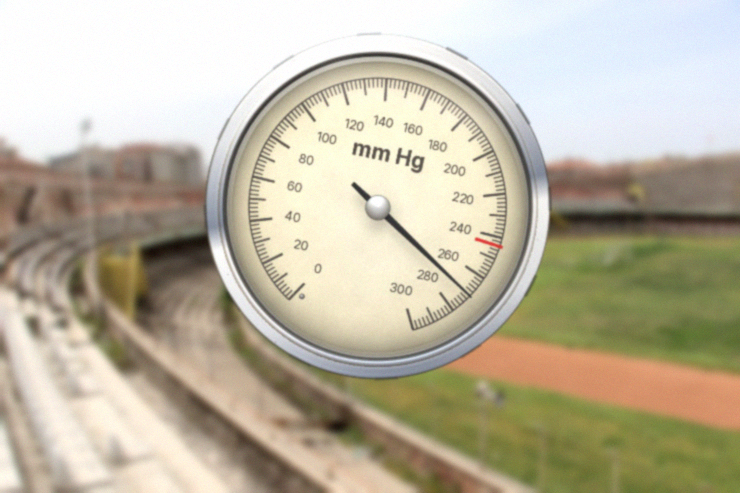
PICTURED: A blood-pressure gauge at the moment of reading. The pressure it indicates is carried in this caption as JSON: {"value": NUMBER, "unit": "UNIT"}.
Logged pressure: {"value": 270, "unit": "mmHg"}
